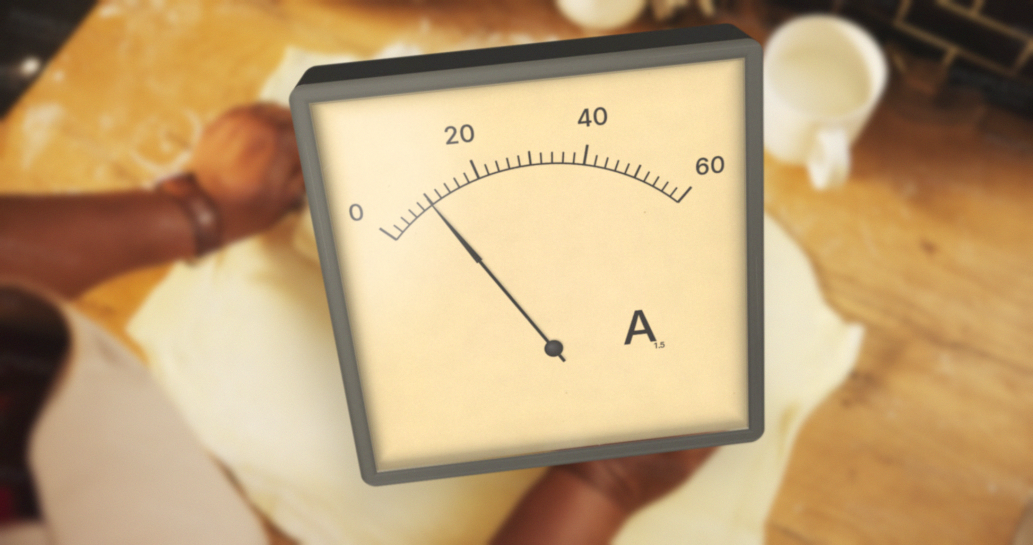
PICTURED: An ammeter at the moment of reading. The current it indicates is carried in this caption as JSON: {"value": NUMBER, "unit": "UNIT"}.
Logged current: {"value": 10, "unit": "A"}
